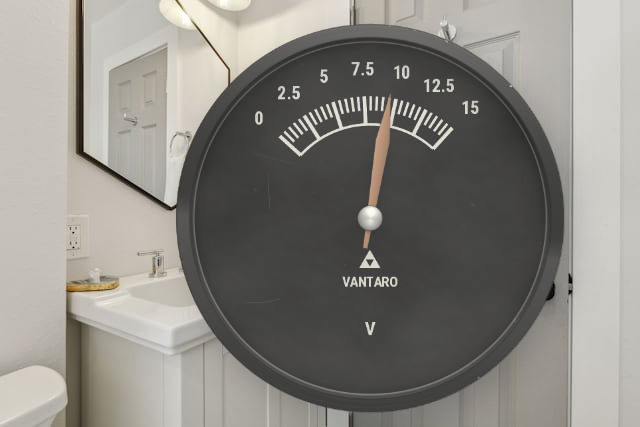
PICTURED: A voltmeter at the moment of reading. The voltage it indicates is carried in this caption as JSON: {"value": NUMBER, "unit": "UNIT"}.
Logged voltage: {"value": 9.5, "unit": "V"}
